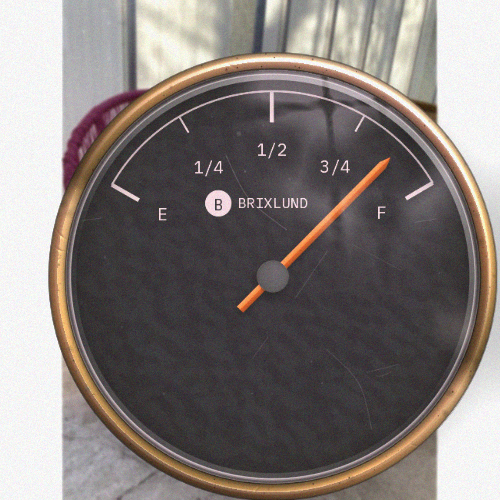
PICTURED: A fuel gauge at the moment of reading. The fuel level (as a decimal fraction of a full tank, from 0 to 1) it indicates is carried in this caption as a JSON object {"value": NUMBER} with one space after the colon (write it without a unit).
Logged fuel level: {"value": 0.875}
